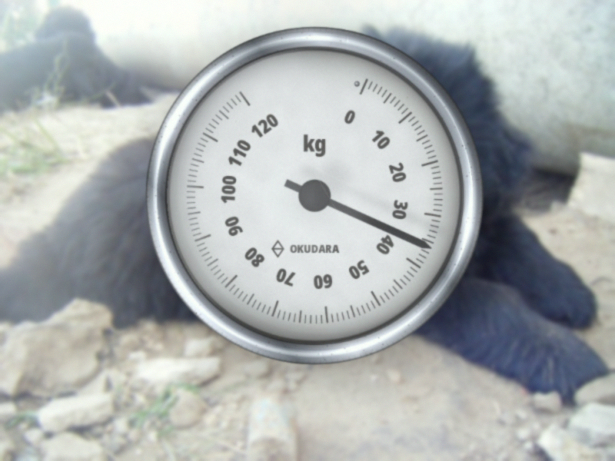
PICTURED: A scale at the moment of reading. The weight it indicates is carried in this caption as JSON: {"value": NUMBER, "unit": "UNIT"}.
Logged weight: {"value": 36, "unit": "kg"}
